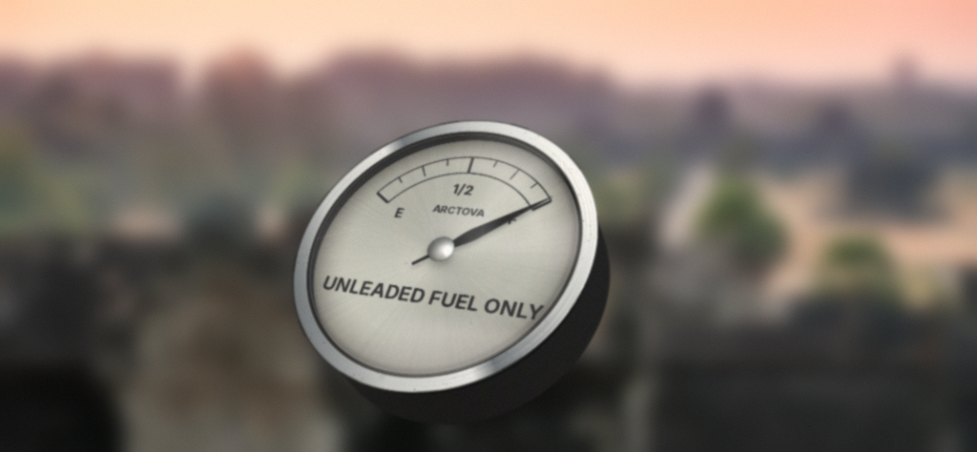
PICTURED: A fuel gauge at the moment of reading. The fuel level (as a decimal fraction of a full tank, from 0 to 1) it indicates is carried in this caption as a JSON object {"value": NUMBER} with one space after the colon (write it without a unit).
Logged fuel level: {"value": 1}
